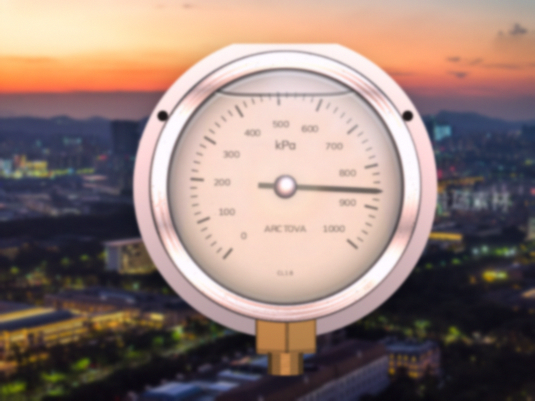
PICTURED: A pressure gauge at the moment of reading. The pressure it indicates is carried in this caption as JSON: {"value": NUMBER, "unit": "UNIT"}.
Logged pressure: {"value": 860, "unit": "kPa"}
